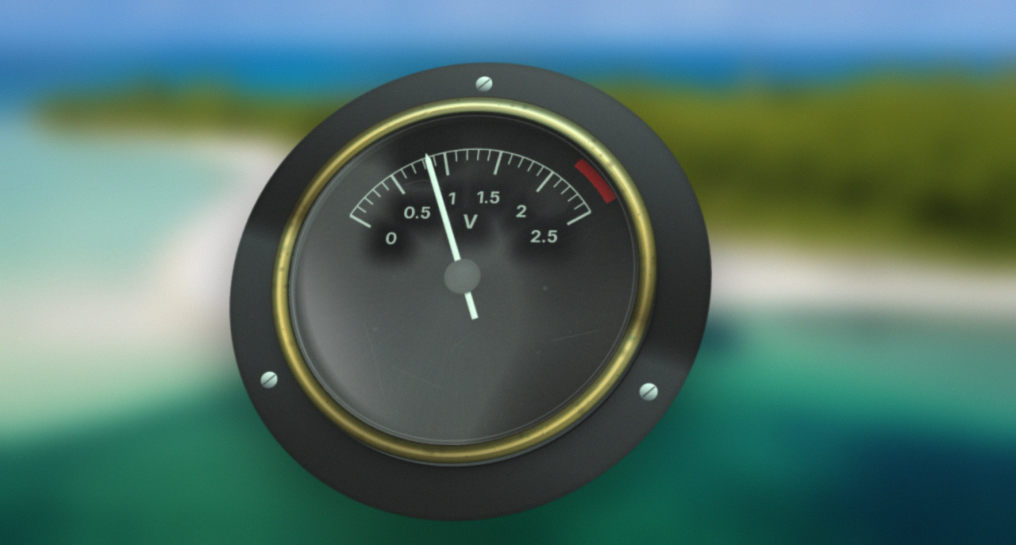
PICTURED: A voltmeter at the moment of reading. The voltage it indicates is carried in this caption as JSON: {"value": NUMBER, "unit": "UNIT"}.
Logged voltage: {"value": 0.85, "unit": "V"}
